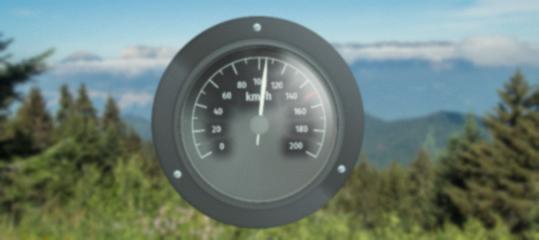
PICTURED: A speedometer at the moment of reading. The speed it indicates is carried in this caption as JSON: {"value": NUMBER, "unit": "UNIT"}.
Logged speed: {"value": 105, "unit": "km/h"}
